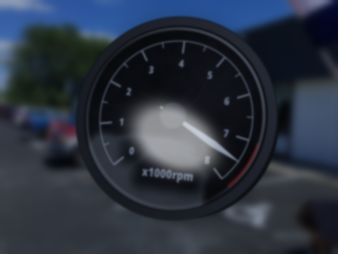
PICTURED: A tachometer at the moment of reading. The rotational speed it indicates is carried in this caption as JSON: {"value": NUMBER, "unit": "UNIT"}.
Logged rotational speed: {"value": 7500, "unit": "rpm"}
